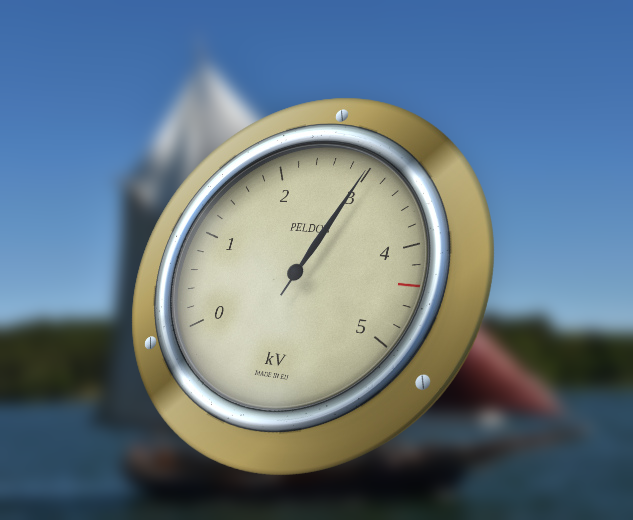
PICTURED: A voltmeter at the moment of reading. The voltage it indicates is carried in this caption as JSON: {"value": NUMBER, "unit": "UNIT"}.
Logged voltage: {"value": 3, "unit": "kV"}
